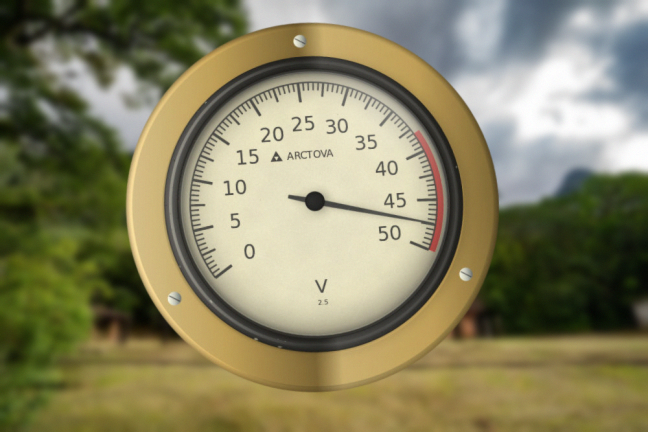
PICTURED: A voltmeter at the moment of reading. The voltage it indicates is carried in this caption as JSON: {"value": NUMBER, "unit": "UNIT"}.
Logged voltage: {"value": 47.5, "unit": "V"}
